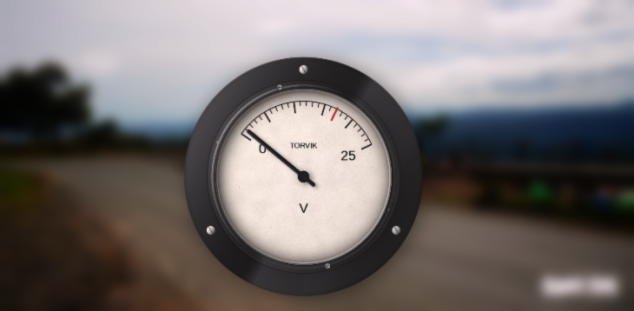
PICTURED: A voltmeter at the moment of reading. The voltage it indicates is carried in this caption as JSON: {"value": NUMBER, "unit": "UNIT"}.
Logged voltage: {"value": 1, "unit": "V"}
